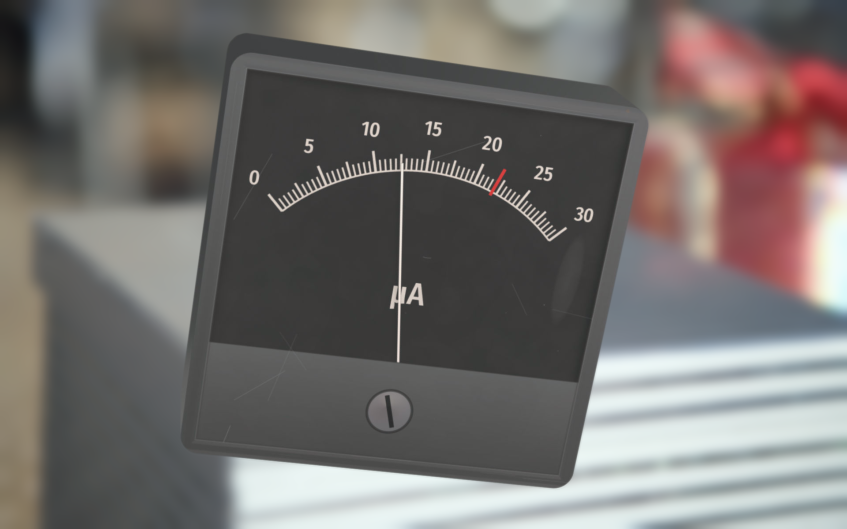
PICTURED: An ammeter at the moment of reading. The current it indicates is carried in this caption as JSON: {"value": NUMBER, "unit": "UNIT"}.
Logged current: {"value": 12.5, "unit": "µA"}
